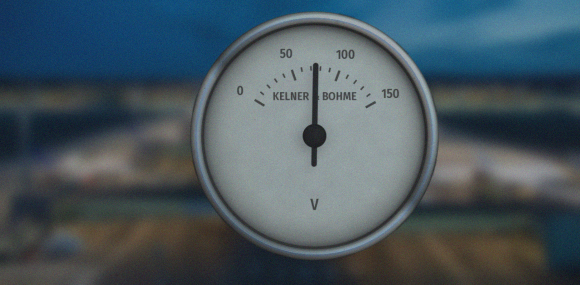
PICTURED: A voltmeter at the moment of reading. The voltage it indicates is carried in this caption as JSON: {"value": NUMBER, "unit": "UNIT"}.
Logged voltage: {"value": 75, "unit": "V"}
